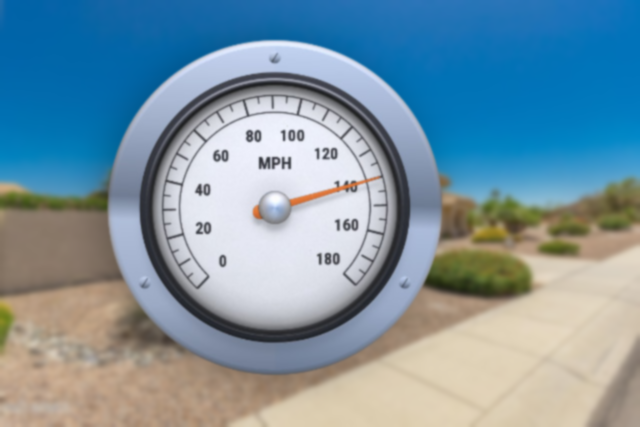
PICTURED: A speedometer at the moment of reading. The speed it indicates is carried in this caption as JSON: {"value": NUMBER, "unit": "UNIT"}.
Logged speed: {"value": 140, "unit": "mph"}
